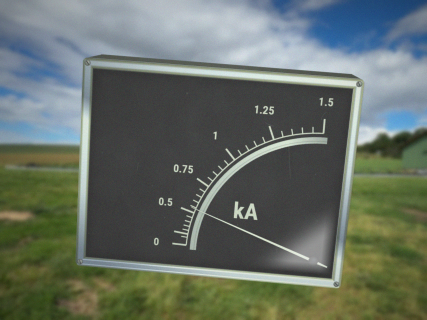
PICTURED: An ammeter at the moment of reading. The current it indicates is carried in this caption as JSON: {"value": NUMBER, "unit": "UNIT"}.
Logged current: {"value": 0.55, "unit": "kA"}
